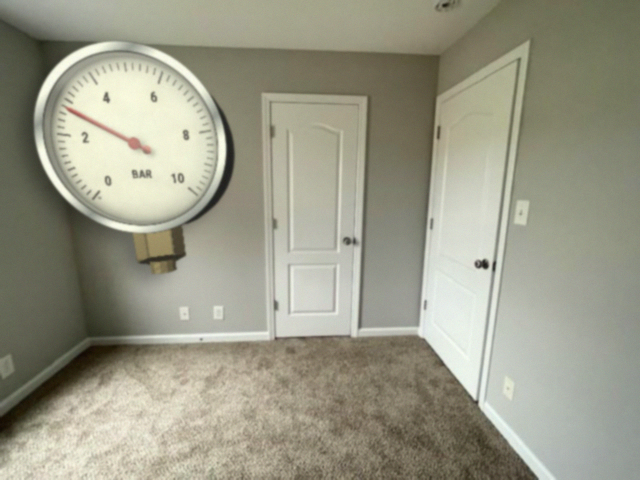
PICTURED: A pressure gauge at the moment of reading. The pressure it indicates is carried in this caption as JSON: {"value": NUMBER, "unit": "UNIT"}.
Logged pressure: {"value": 2.8, "unit": "bar"}
